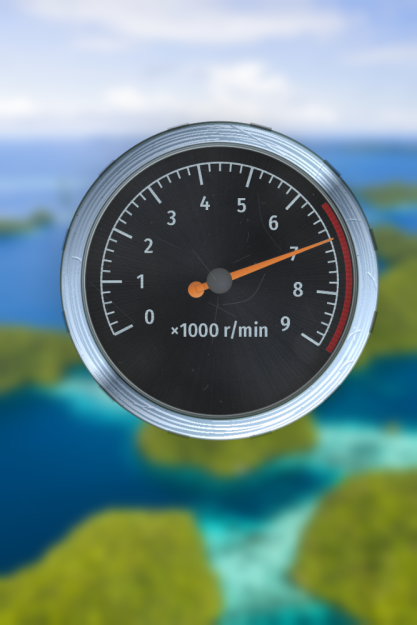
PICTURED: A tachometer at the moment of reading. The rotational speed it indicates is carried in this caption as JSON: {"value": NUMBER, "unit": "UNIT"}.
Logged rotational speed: {"value": 7000, "unit": "rpm"}
